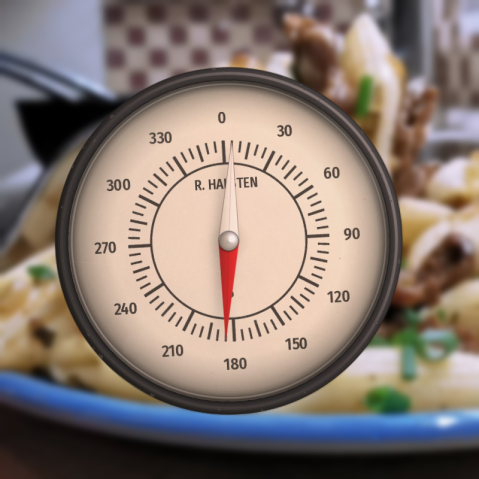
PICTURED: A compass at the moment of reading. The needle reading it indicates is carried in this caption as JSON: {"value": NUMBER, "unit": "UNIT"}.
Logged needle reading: {"value": 185, "unit": "°"}
